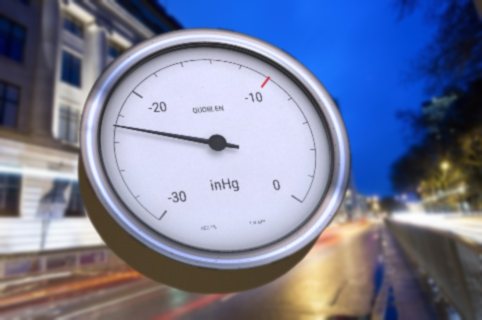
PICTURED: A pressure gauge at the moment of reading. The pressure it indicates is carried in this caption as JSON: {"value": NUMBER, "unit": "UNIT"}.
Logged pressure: {"value": -23, "unit": "inHg"}
